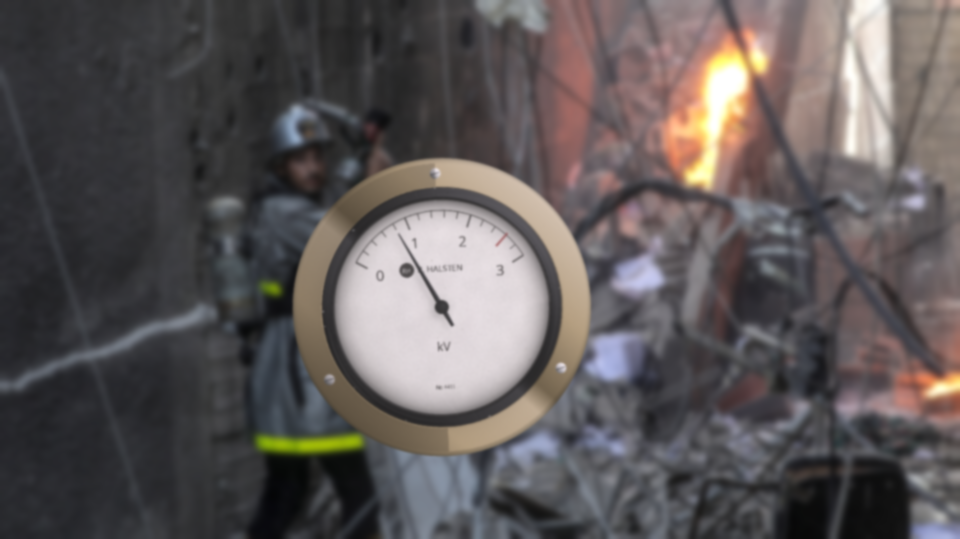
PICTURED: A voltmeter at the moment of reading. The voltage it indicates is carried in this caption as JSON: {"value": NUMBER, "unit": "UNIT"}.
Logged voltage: {"value": 0.8, "unit": "kV"}
